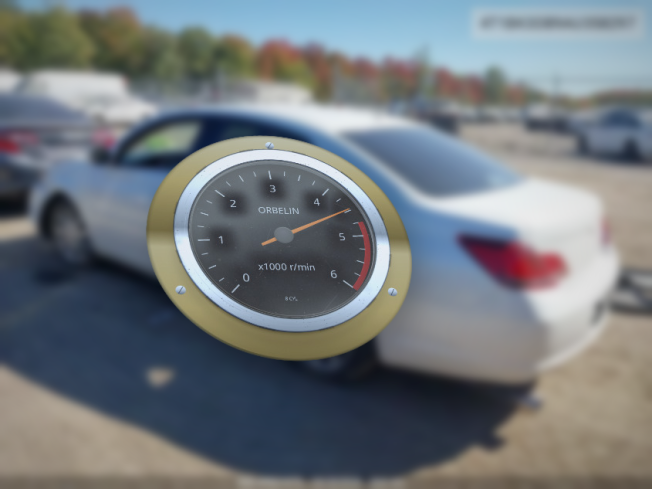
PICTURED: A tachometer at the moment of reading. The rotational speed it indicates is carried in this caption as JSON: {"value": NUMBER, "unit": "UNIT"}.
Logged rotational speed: {"value": 4500, "unit": "rpm"}
